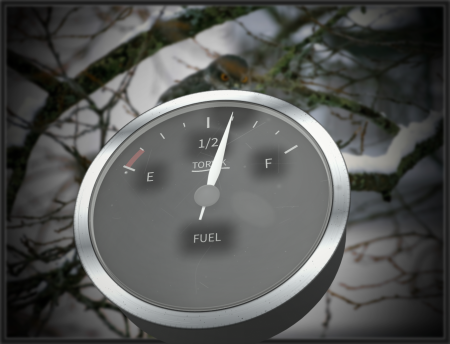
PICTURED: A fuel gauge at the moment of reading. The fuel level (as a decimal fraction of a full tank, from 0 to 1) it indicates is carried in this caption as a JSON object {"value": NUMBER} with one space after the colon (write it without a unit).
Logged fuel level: {"value": 0.625}
